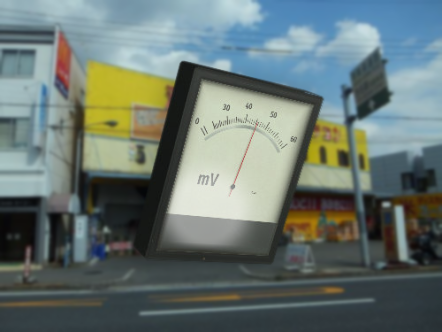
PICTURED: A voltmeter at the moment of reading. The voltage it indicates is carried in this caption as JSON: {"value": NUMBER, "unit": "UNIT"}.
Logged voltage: {"value": 45, "unit": "mV"}
